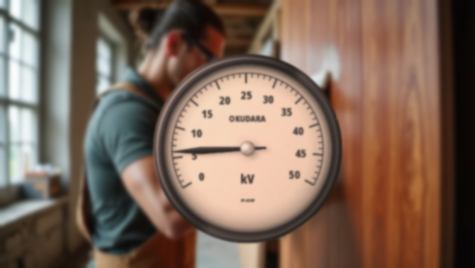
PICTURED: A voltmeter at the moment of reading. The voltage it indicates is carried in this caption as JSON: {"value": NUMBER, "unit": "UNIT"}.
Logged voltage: {"value": 6, "unit": "kV"}
